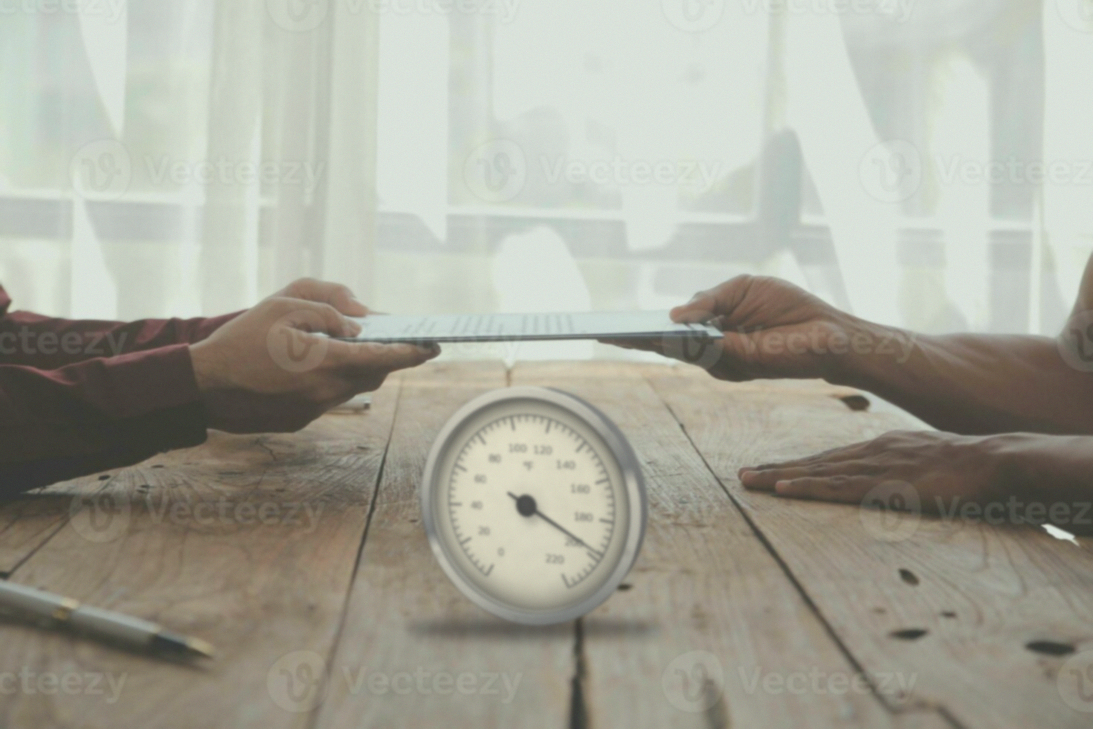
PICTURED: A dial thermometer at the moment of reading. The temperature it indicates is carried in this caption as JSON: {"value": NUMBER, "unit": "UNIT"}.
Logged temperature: {"value": 196, "unit": "°F"}
